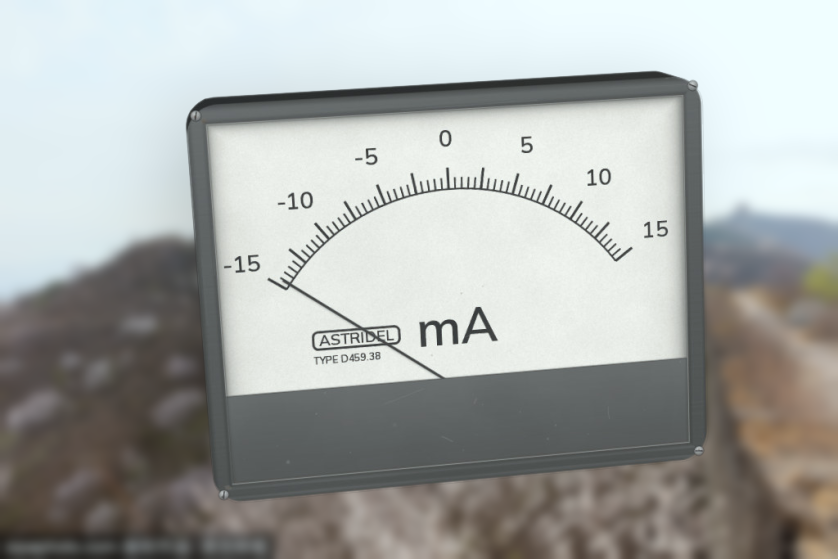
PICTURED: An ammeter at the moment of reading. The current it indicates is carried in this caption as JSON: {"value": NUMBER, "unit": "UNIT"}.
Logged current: {"value": -14.5, "unit": "mA"}
